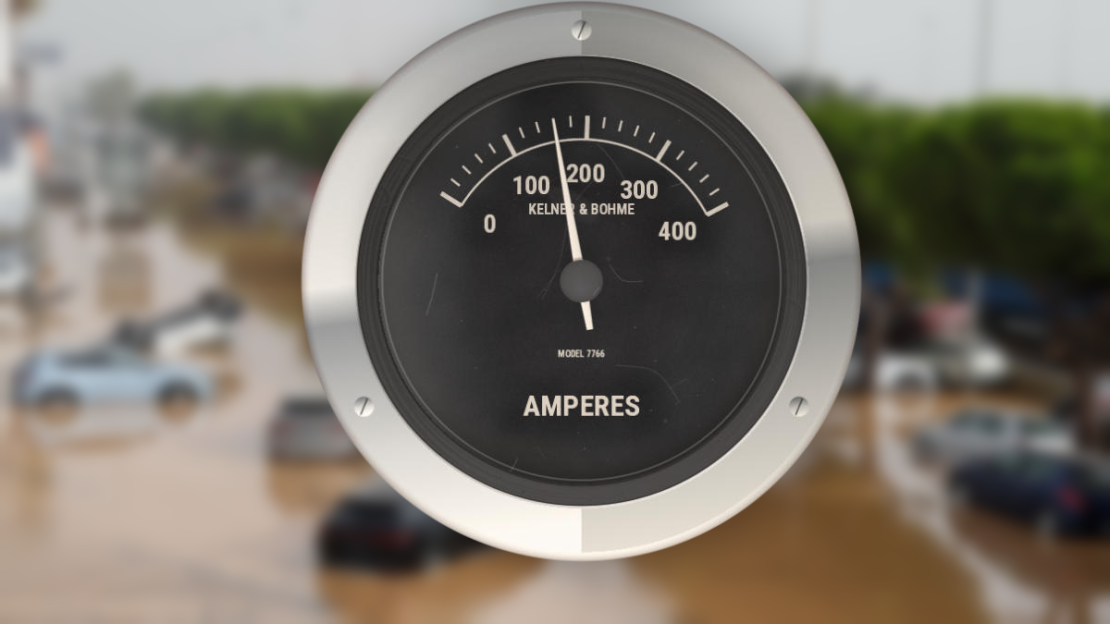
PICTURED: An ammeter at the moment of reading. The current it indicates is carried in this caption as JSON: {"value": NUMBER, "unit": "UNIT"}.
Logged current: {"value": 160, "unit": "A"}
